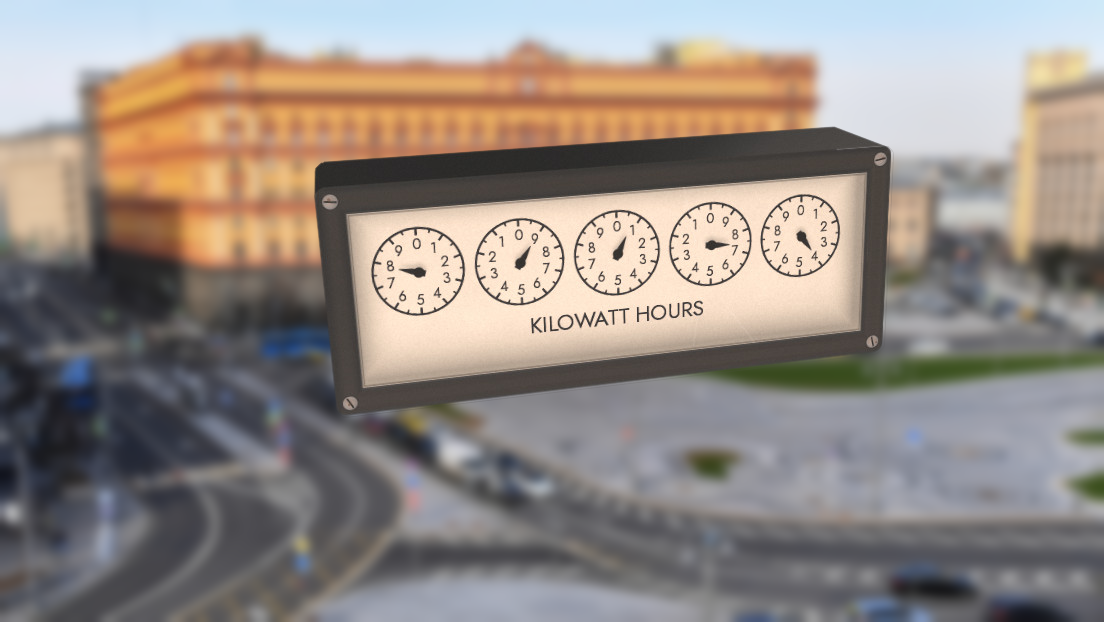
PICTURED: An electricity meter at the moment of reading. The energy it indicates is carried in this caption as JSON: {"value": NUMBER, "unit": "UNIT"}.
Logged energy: {"value": 79074, "unit": "kWh"}
